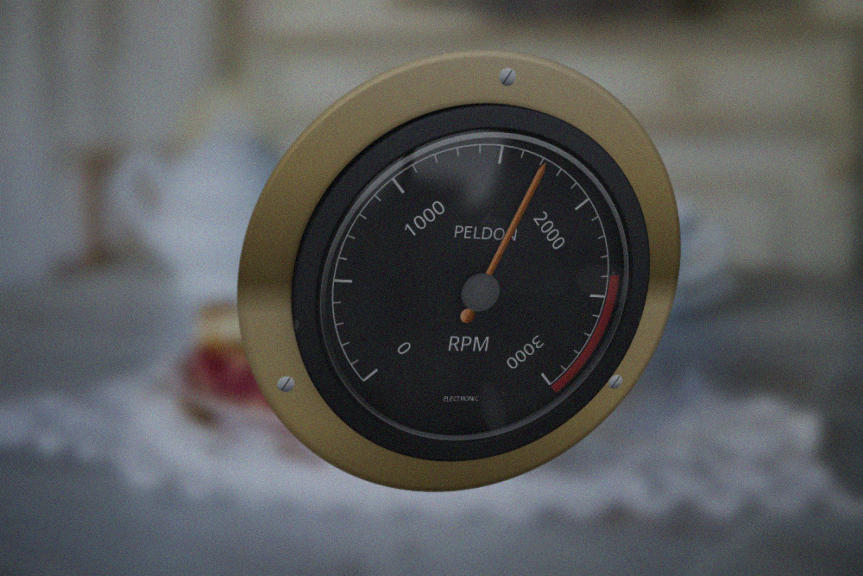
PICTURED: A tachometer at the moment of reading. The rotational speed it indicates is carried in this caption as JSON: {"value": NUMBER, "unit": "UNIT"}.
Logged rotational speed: {"value": 1700, "unit": "rpm"}
